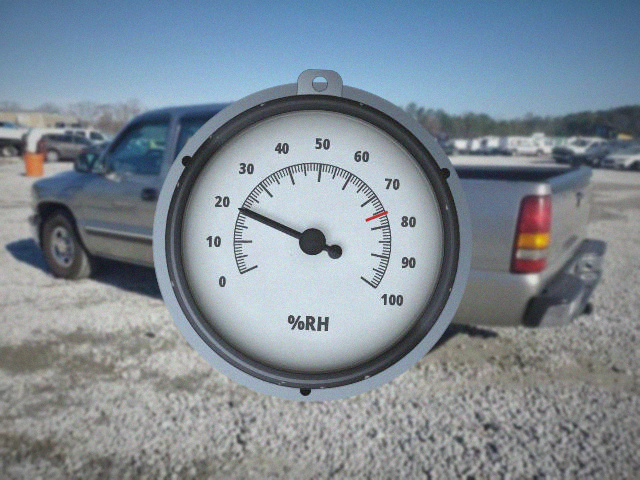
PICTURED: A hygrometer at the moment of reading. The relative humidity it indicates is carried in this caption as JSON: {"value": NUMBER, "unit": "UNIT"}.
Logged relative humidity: {"value": 20, "unit": "%"}
